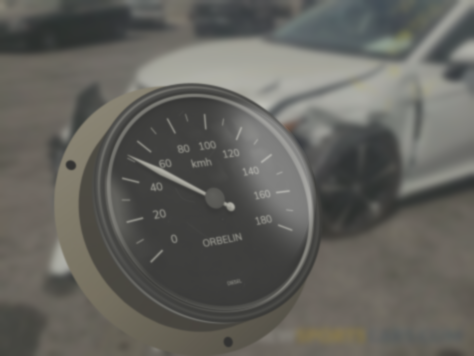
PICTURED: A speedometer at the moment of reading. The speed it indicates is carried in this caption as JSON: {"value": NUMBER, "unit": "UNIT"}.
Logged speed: {"value": 50, "unit": "km/h"}
